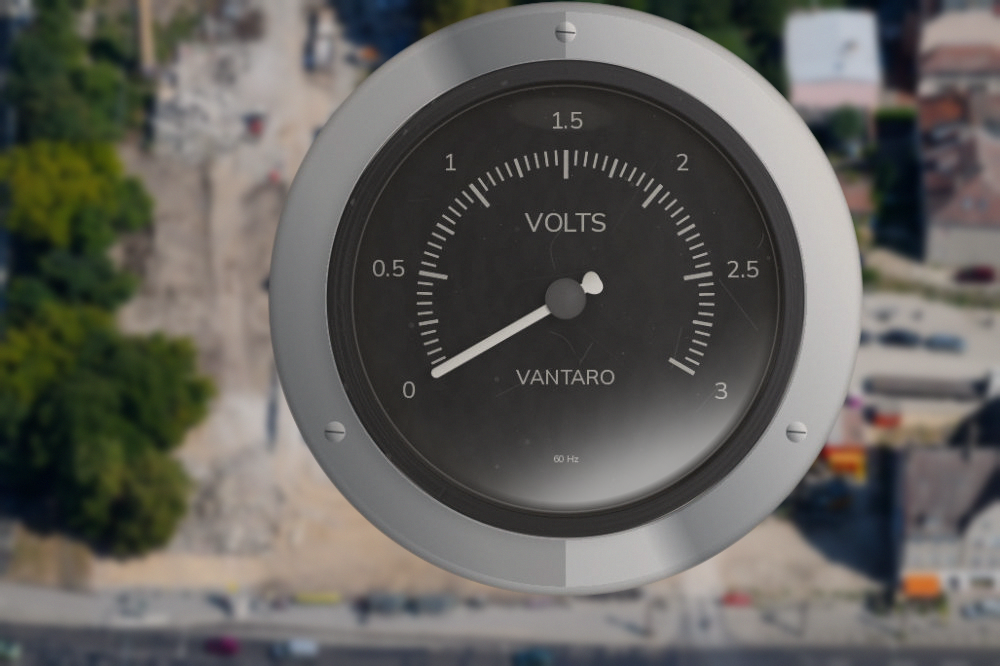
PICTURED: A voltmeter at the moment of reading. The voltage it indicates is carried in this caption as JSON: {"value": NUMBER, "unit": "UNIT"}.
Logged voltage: {"value": 0, "unit": "V"}
